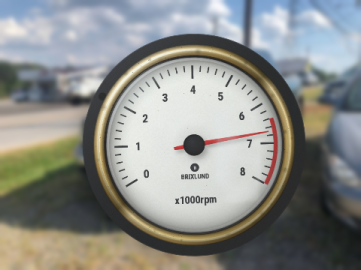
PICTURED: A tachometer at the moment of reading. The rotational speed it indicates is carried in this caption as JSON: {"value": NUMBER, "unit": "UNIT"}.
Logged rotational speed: {"value": 6700, "unit": "rpm"}
